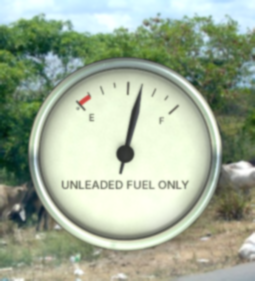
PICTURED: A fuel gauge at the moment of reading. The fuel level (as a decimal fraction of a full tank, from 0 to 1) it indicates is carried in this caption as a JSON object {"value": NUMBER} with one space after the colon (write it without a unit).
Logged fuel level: {"value": 0.625}
